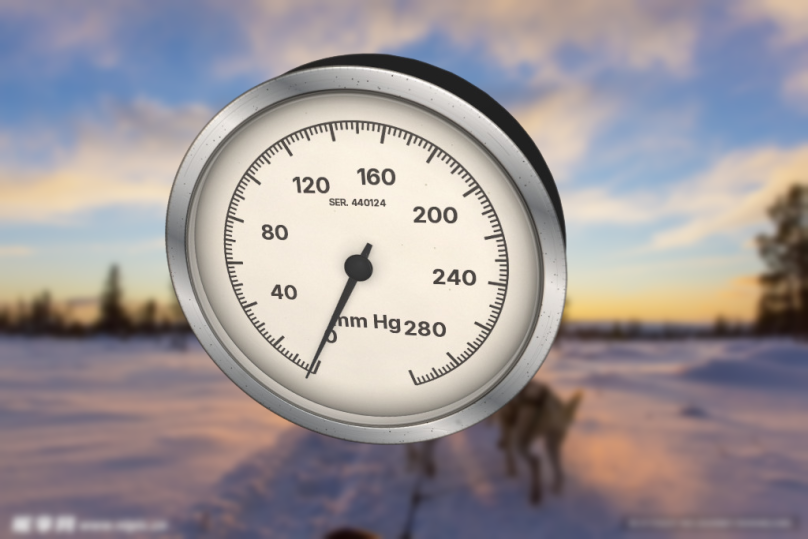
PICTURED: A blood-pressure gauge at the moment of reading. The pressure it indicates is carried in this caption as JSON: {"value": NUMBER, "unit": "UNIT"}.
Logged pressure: {"value": 2, "unit": "mmHg"}
